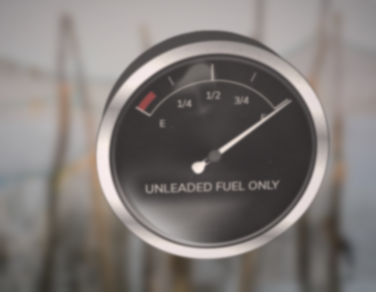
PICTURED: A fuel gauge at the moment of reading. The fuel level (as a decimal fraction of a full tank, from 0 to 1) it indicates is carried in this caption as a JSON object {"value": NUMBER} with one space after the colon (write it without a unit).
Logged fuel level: {"value": 1}
